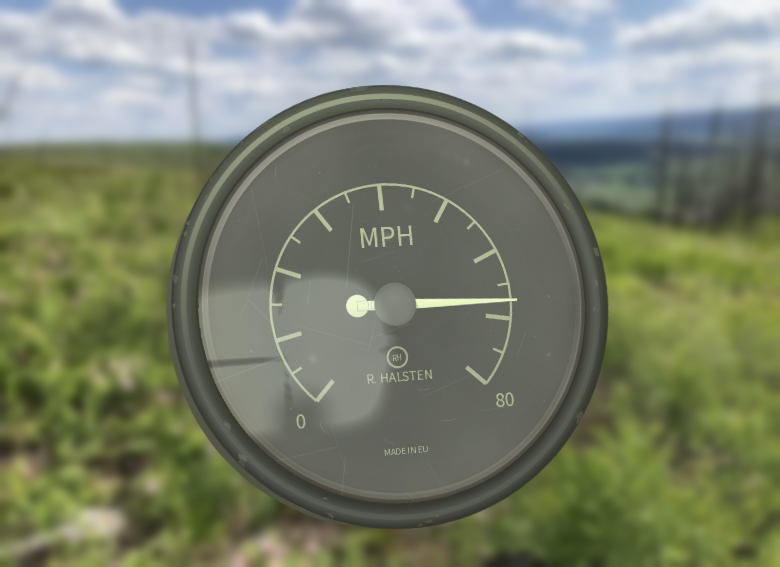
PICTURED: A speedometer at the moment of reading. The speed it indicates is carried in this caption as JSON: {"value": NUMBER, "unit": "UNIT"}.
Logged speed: {"value": 67.5, "unit": "mph"}
